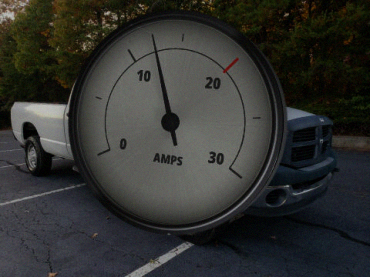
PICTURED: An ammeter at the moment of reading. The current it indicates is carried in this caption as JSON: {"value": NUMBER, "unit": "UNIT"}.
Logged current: {"value": 12.5, "unit": "A"}
